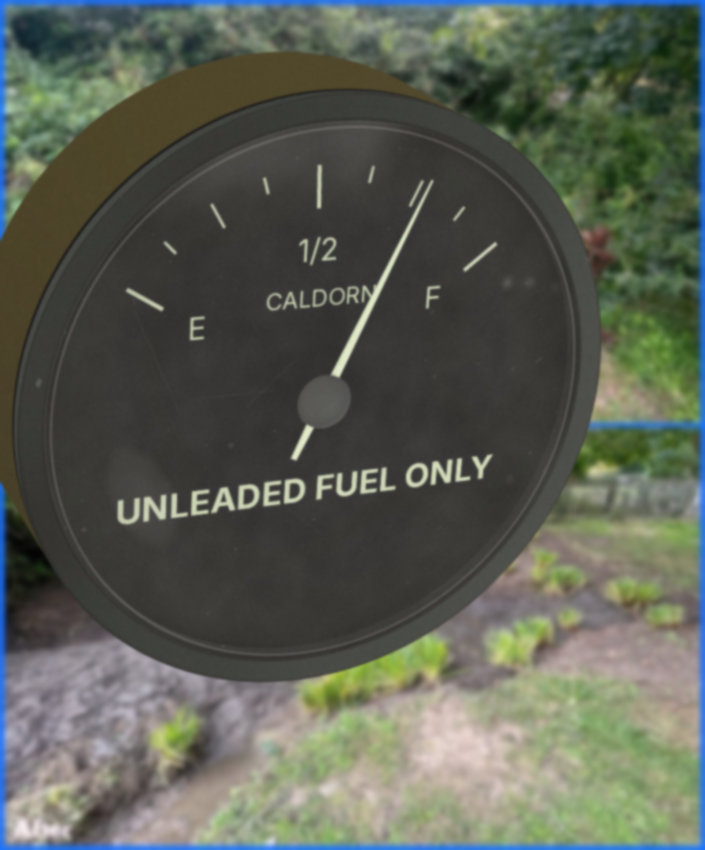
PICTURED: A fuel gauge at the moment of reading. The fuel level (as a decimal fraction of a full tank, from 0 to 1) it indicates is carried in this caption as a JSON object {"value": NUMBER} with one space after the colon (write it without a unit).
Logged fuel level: {"value": 0.75}
